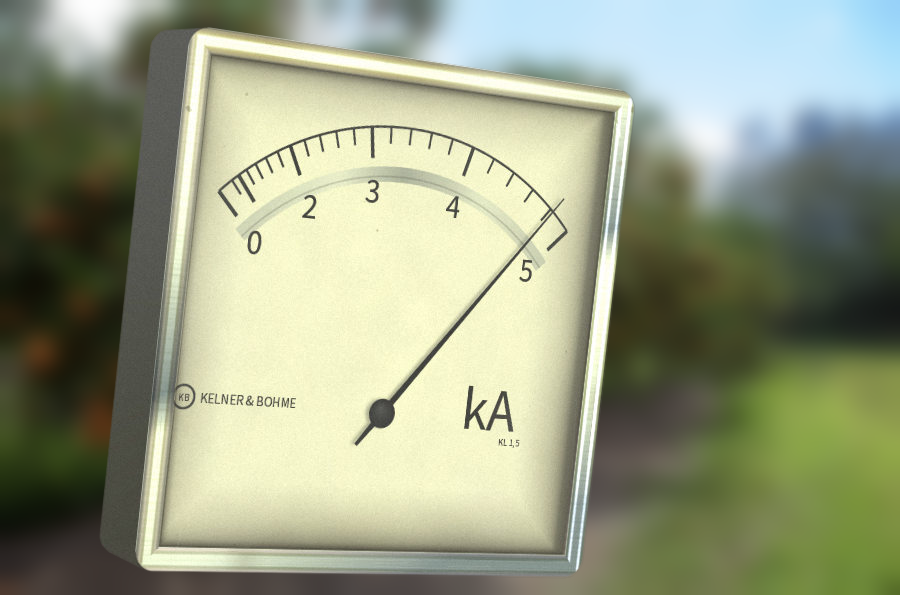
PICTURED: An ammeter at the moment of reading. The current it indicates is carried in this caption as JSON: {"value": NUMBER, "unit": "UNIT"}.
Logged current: {"value": 4.8, "unit": "kA"}
